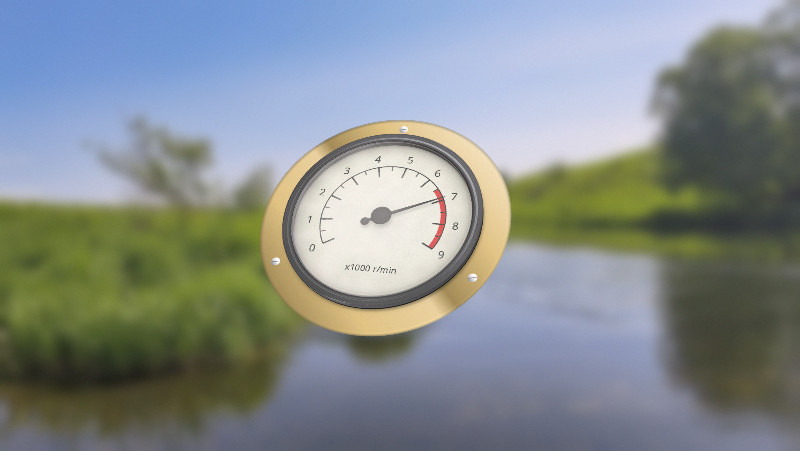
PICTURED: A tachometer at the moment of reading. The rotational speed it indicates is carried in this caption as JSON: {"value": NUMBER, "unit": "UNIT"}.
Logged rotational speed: {"value": 7000, "unit": "rpm"}
